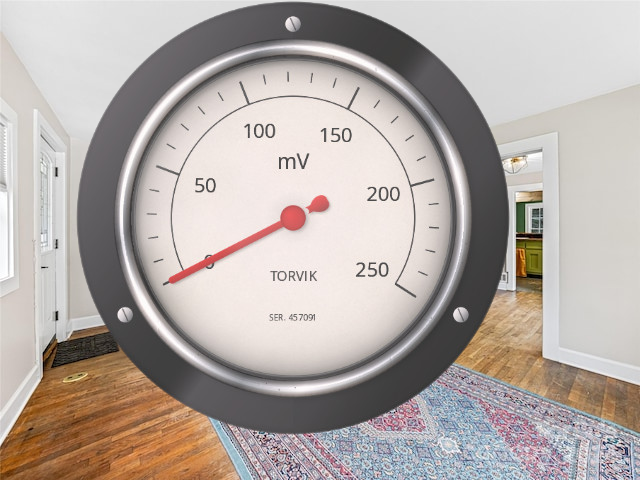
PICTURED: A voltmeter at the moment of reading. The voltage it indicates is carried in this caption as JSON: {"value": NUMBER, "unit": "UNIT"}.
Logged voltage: {"value": 0, "unit": "mV"}
